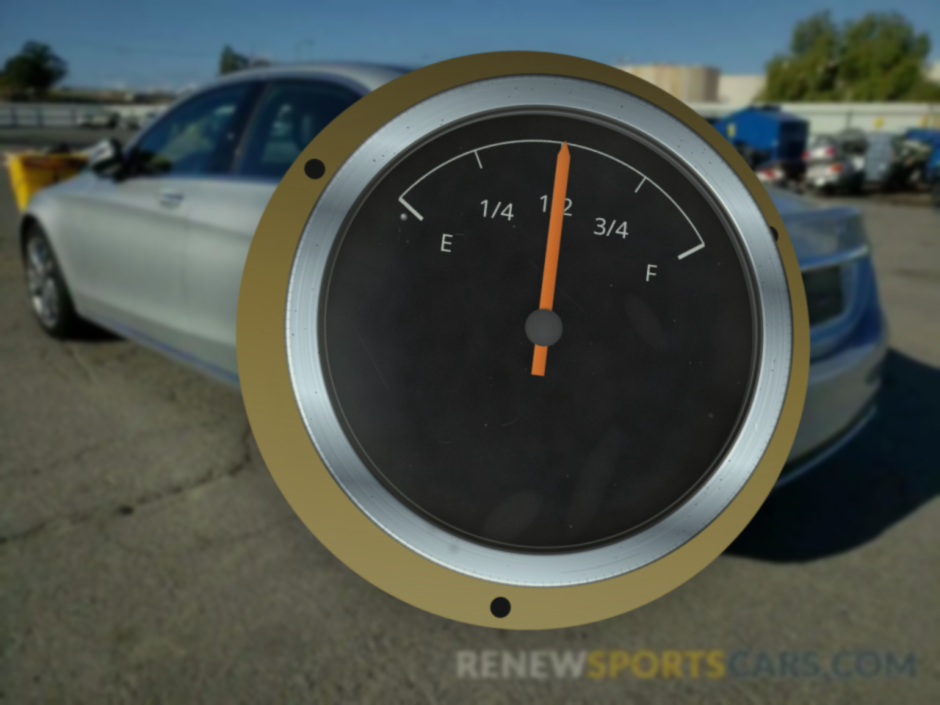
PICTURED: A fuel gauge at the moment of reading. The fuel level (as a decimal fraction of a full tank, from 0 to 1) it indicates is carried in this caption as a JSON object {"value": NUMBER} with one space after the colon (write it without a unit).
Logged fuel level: {"value": 0.5}
